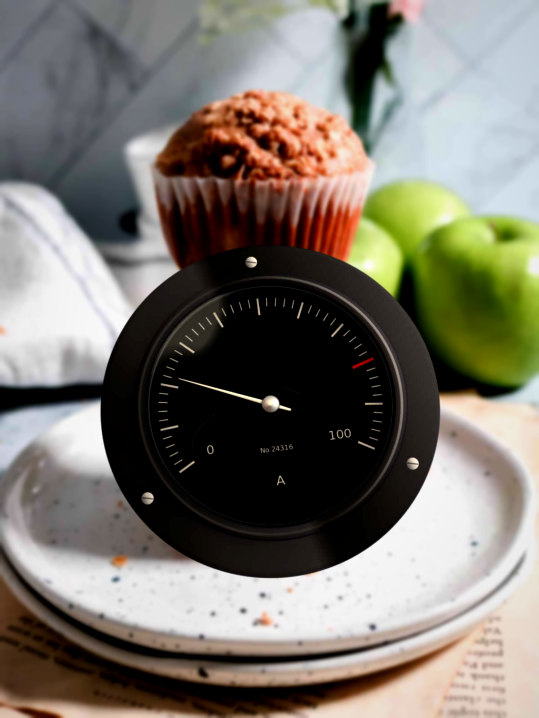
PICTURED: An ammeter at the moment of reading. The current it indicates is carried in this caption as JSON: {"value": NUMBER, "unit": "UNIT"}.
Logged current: {"value": 22, "unit": "A"}
